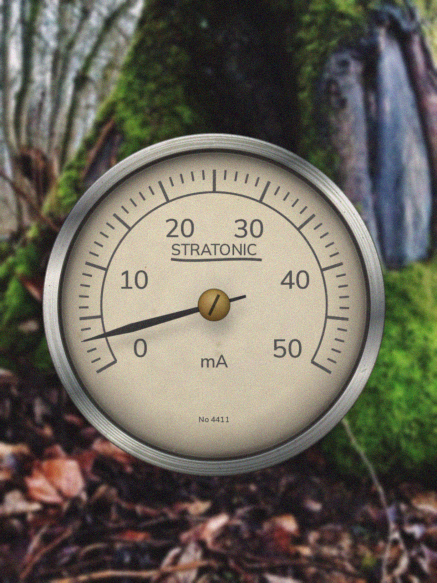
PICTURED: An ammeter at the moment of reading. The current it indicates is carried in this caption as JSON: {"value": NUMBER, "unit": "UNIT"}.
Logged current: {"value": 3, "unit": "mA"}
